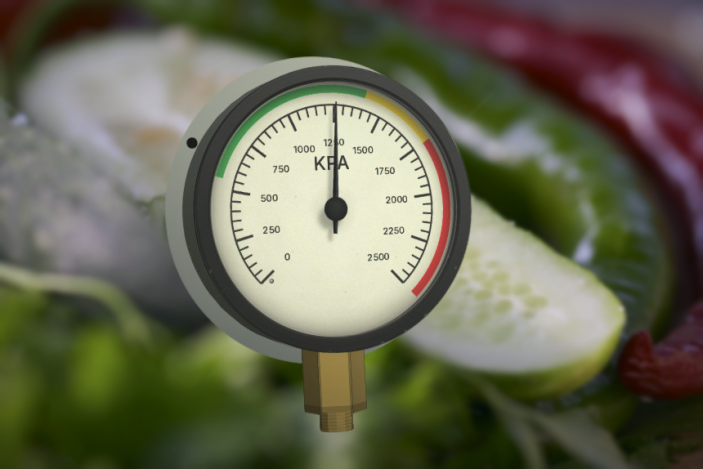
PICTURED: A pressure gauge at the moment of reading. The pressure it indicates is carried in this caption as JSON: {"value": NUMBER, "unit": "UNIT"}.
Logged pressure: {"value": 1250, "unit": "kPa"}
